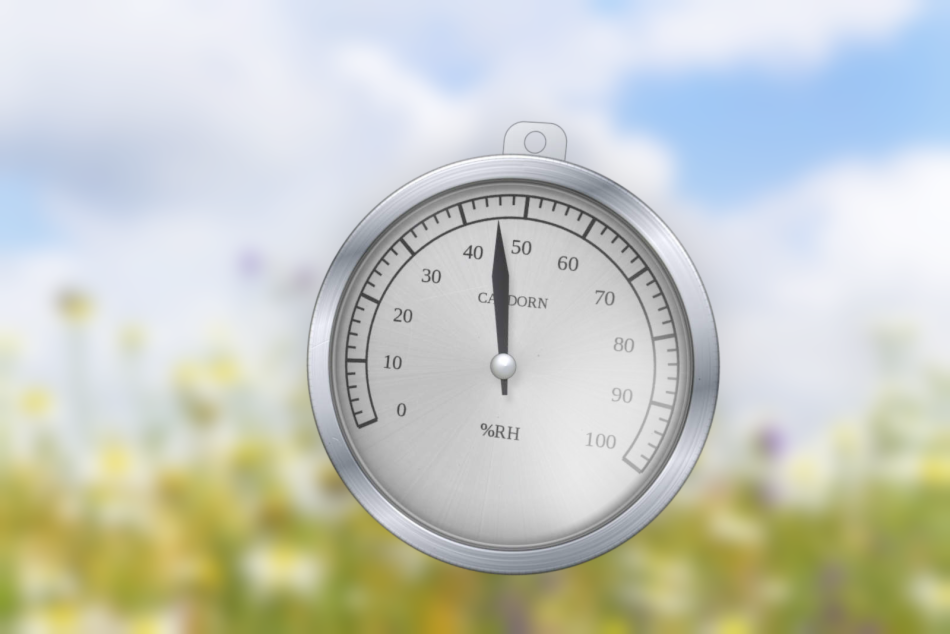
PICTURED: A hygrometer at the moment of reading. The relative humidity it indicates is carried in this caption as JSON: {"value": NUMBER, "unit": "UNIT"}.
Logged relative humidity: {"value": 46, "unit": "%"}
